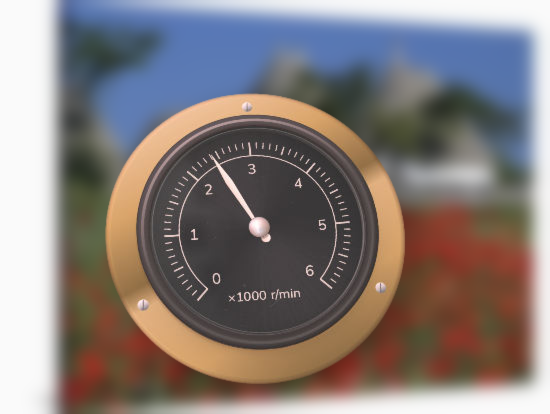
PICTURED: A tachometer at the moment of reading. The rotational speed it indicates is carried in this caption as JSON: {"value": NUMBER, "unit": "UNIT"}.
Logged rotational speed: {"value": 2400, "unit": "rpm"}
